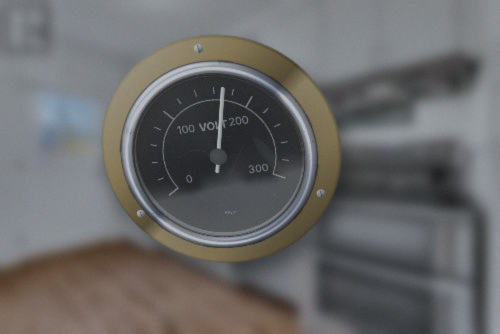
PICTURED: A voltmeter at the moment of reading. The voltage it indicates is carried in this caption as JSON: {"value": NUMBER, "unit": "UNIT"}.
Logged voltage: {"value": 170, "unit": "V"}
